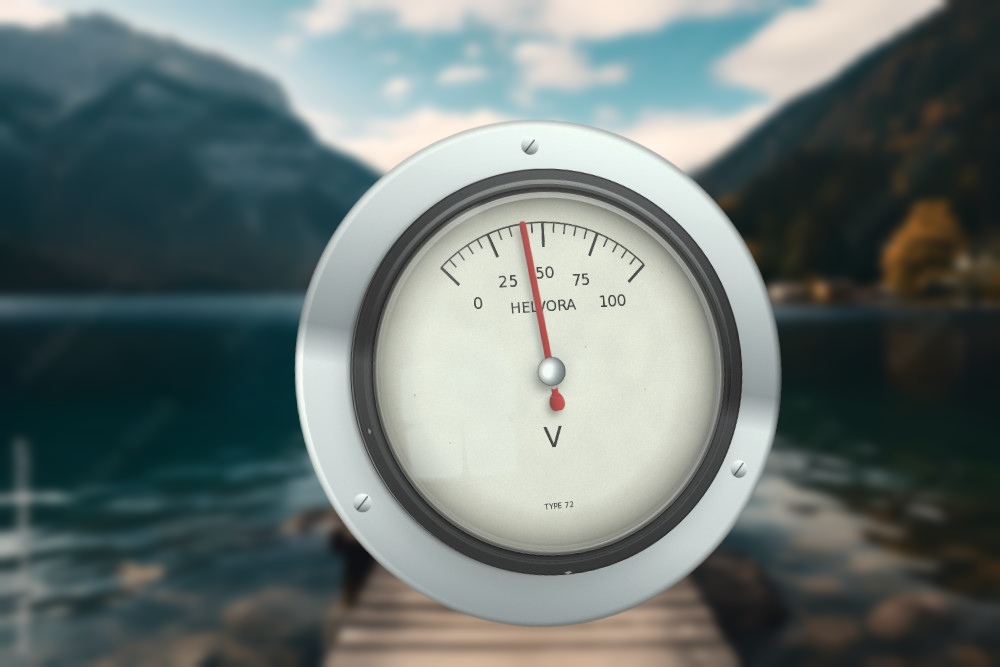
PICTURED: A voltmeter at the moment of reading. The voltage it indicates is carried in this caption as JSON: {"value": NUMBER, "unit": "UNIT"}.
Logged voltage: {"value": 40, "unit": "V"}
